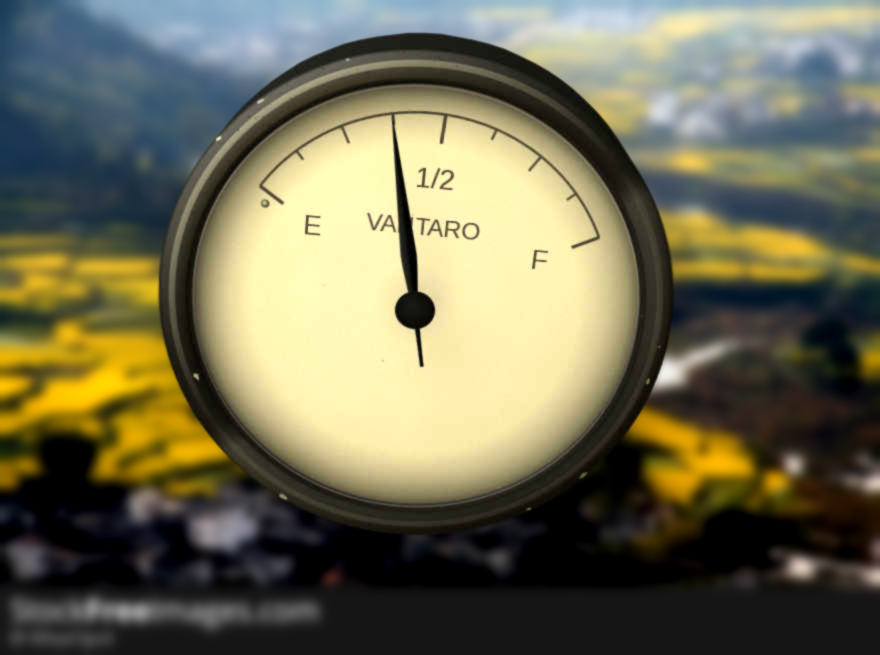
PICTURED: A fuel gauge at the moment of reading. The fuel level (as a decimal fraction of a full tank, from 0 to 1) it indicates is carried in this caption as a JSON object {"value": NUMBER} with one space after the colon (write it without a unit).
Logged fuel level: {"value": 0.375}
